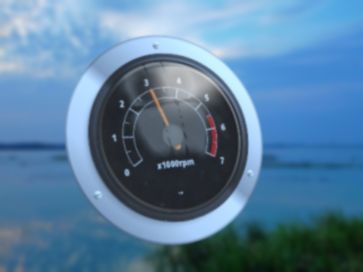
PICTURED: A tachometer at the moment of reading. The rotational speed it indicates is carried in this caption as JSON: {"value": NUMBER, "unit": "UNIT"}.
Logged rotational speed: {"value": 3000, "unit": "rpm"}
